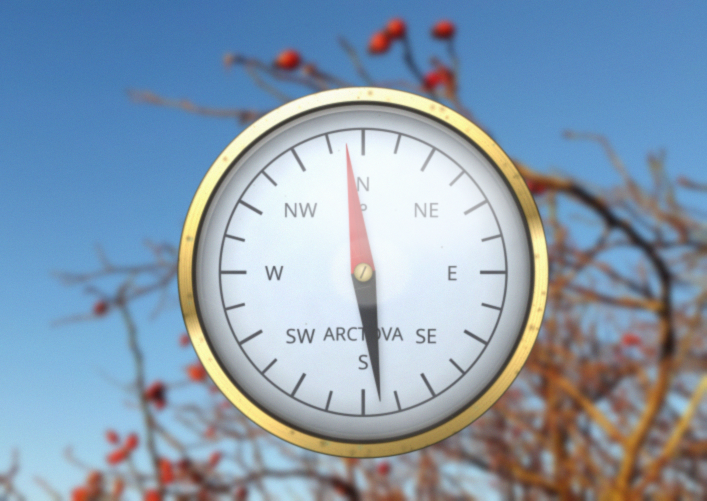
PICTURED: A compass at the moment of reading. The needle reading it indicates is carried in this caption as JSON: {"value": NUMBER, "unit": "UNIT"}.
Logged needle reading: {"value": 352.5, "unit": "°"}
